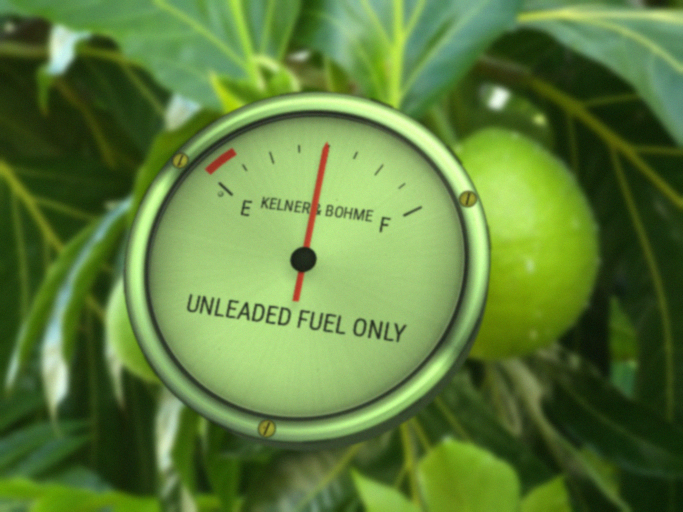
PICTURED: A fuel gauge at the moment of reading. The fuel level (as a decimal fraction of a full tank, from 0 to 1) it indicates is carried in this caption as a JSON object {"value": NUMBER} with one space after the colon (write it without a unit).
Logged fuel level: {"value": 0.5}
